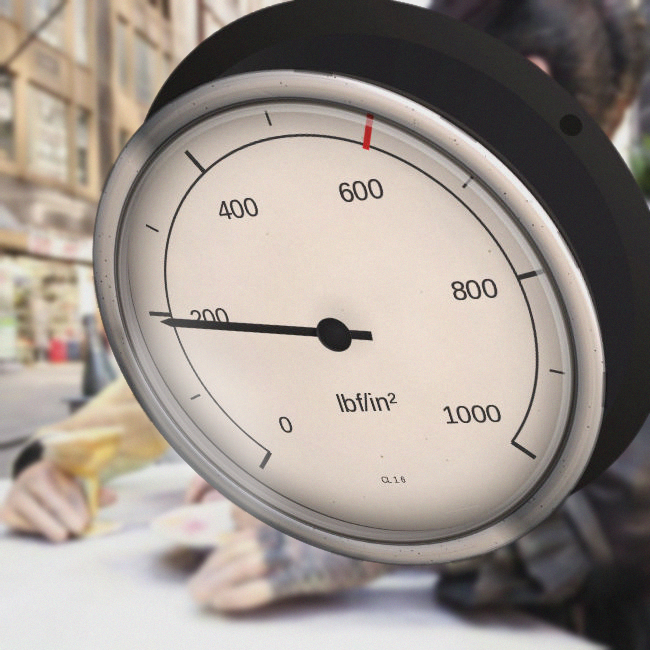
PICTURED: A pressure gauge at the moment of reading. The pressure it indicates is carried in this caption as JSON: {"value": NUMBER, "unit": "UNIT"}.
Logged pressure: {"value": 200, "unit": "psi"}
